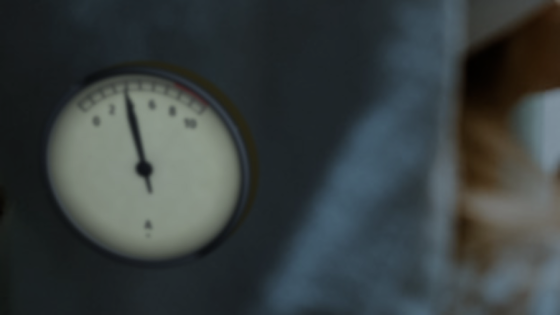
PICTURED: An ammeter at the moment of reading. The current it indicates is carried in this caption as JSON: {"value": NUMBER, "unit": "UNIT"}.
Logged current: {"value": 4, "unit": "A"}
